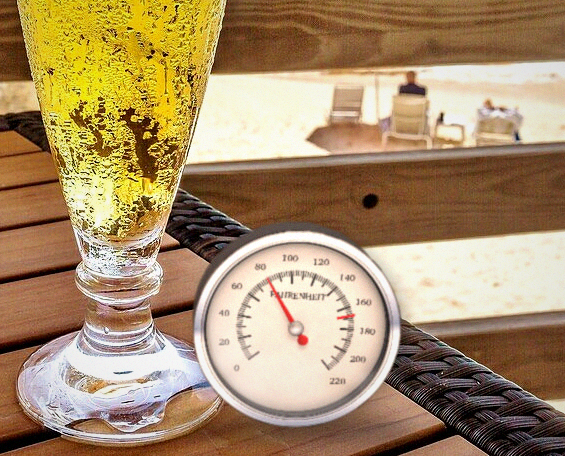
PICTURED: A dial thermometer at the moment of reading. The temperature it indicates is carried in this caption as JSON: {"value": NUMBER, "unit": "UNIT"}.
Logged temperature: {"value": 80, "unit": "°F"}
